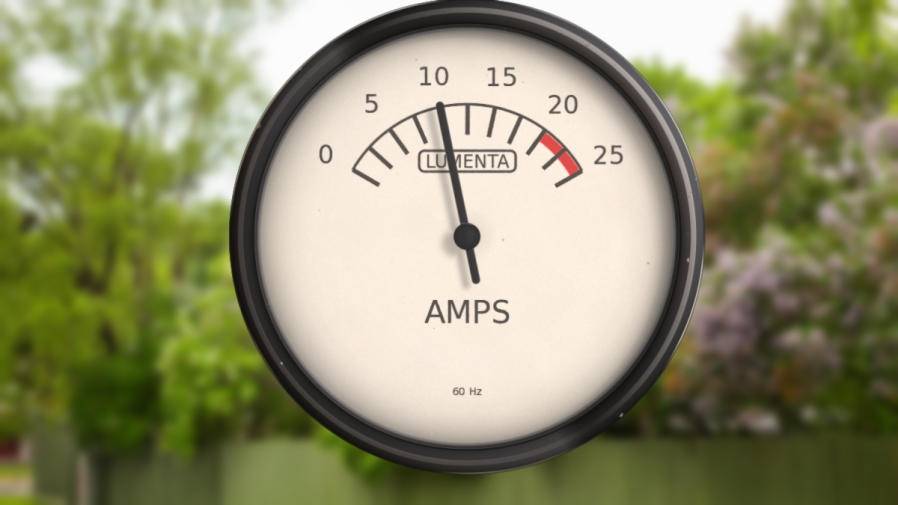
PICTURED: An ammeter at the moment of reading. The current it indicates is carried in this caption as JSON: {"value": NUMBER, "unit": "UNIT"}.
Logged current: {"value": 10, "unit": "A"}
